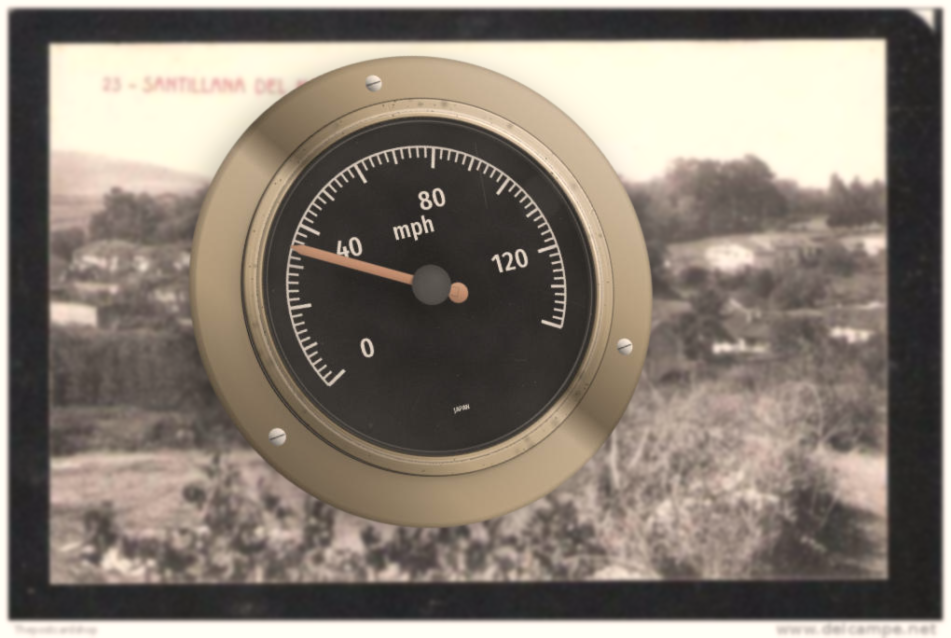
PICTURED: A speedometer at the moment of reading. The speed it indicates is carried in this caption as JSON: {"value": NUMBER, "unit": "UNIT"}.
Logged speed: {"value": 34, "unit": "mph"}
